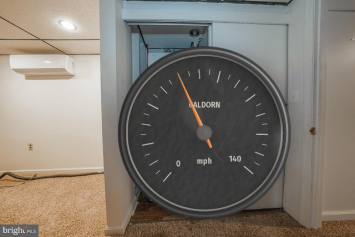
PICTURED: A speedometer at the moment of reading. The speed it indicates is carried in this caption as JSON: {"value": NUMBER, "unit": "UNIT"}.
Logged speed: {"value": 60, "unit": "mph"}
